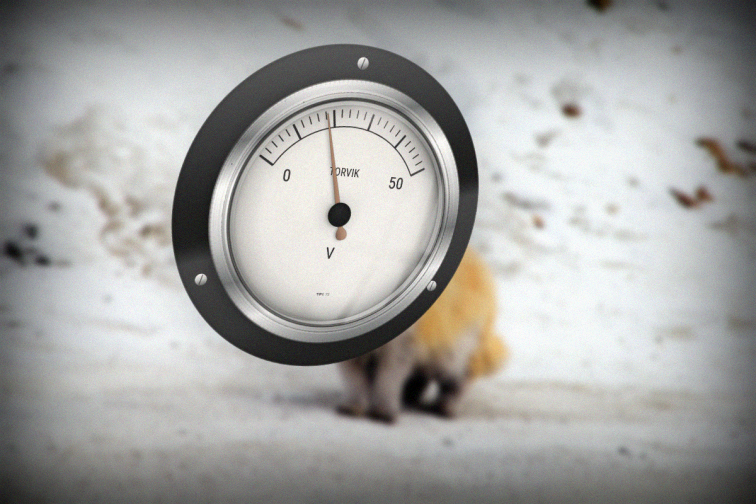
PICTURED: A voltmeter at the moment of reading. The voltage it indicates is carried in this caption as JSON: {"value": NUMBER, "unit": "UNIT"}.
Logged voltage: {"value": 18, "unit": "V"}
